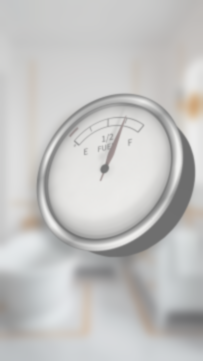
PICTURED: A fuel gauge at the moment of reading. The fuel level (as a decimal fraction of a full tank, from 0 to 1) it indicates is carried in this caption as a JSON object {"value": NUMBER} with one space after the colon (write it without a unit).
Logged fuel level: {"value": 0.75}
